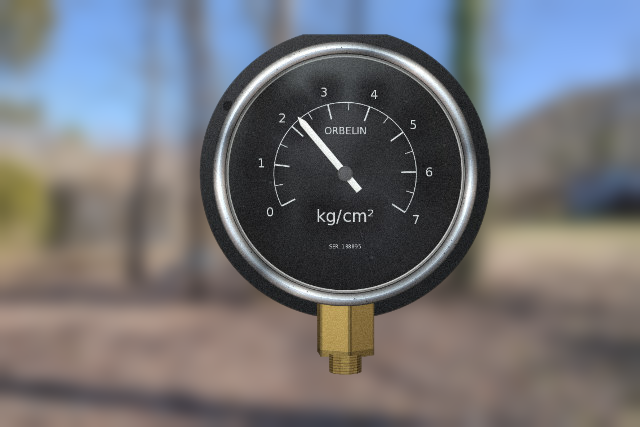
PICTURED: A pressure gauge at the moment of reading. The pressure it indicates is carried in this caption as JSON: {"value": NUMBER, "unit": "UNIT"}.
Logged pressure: {"value": 2.25, "unit": "kg/cm²"}
